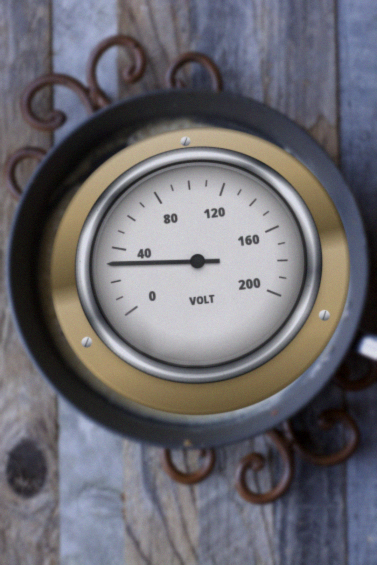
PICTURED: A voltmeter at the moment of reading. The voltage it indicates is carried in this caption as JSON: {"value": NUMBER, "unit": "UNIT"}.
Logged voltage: {"value": 30, "unit": "V"}
